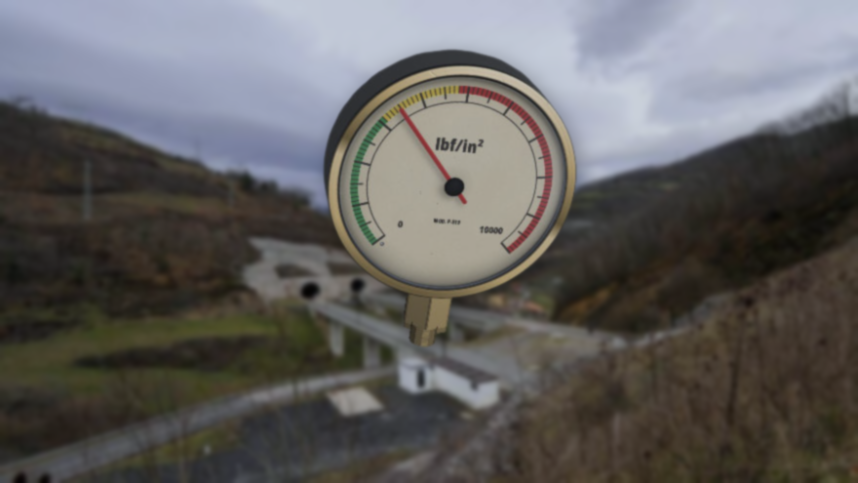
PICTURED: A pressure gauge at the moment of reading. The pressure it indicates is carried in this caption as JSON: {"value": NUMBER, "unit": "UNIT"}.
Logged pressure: {"value": 3500, "unit": "psi"}
